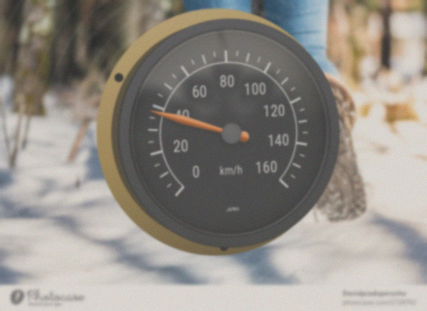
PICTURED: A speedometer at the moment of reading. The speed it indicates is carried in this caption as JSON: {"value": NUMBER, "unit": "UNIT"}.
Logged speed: {"value": 37.5, "unit": "km/h"}
